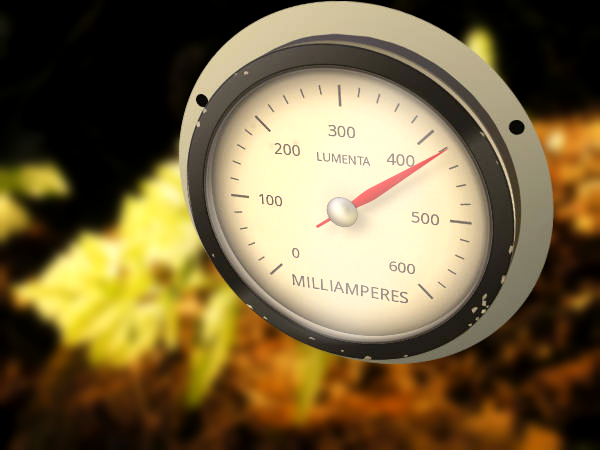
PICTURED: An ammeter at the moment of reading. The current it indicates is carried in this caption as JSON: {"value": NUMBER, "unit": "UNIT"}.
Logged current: {"value": 420, "unit": "mA"}
